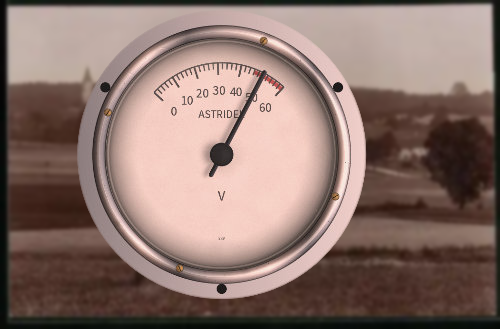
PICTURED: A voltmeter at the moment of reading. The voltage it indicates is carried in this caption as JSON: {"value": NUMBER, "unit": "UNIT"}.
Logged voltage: {"value": 50, "unit": "V"}
